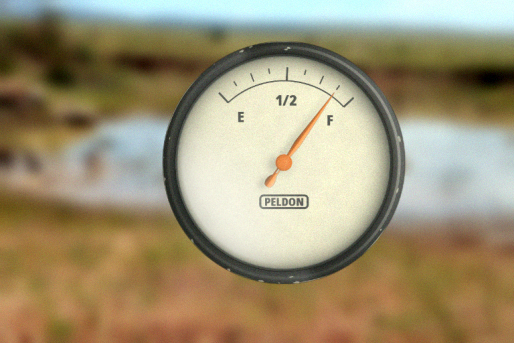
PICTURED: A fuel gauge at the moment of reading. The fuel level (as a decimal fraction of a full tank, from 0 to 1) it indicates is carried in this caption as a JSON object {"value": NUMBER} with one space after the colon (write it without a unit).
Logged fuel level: {"value": 0.875}
